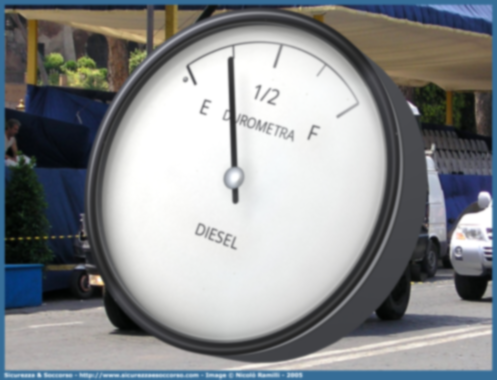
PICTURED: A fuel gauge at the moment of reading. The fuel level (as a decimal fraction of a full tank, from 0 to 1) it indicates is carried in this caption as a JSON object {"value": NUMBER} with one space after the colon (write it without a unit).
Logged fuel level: {"value": 0.25}
